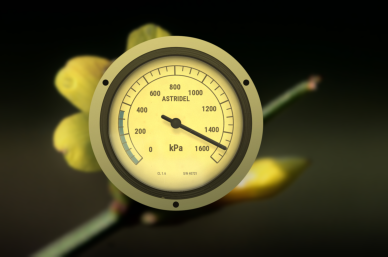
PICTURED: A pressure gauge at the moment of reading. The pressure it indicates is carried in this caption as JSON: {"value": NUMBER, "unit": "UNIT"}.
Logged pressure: {"value": 1500, "unit": "kPa"}
